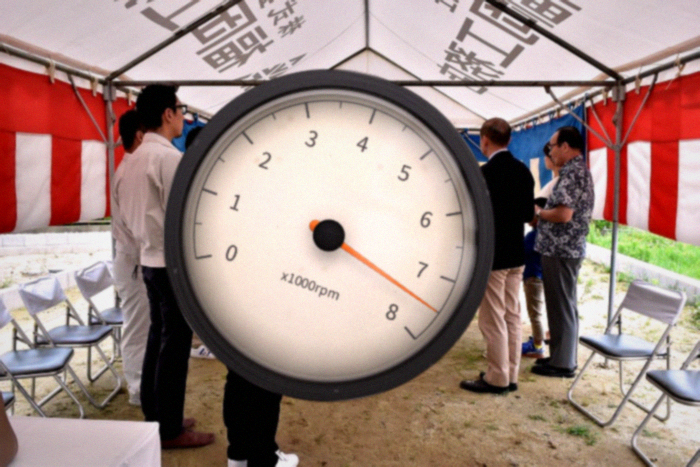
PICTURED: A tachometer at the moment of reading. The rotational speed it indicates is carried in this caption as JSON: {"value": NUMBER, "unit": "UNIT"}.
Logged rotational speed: {"value": 7500, "unit": "rpm"}
